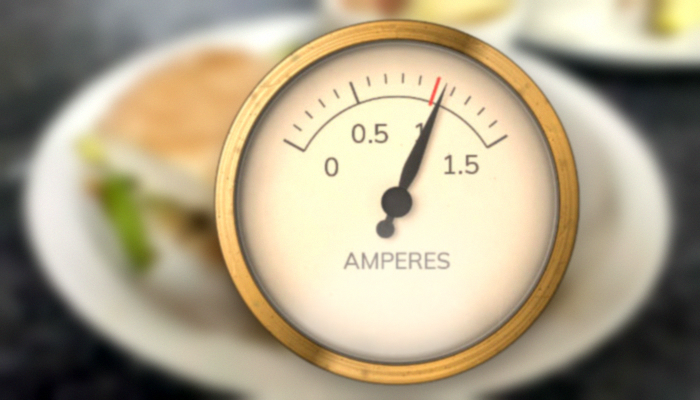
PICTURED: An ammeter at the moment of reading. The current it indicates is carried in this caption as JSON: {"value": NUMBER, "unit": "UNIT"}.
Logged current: {"value": 1.05, "unit": "A"}
